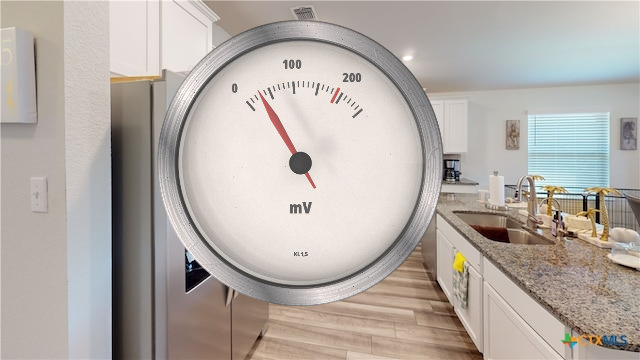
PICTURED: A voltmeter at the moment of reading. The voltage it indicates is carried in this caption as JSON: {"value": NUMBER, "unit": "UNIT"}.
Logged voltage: {"value": 30, "unit": "mV"}
